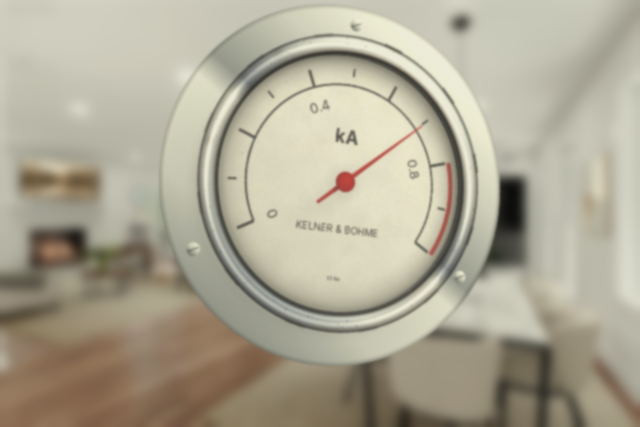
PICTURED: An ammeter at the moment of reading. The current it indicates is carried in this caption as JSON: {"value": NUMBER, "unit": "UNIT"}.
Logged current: {"value": 0.7, "unit": "kA"}
